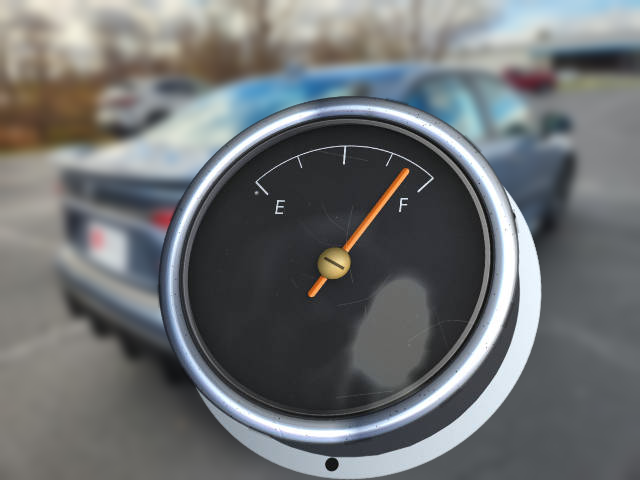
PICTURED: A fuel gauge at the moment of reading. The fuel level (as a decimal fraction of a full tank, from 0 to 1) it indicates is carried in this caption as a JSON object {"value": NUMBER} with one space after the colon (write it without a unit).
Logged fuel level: {"value": 0.875}
